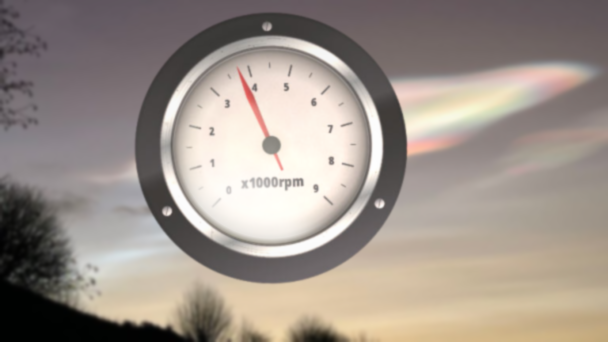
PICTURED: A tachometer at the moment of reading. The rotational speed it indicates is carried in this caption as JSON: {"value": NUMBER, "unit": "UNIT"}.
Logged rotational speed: {"value": 3750, "unit": "rpm"}
